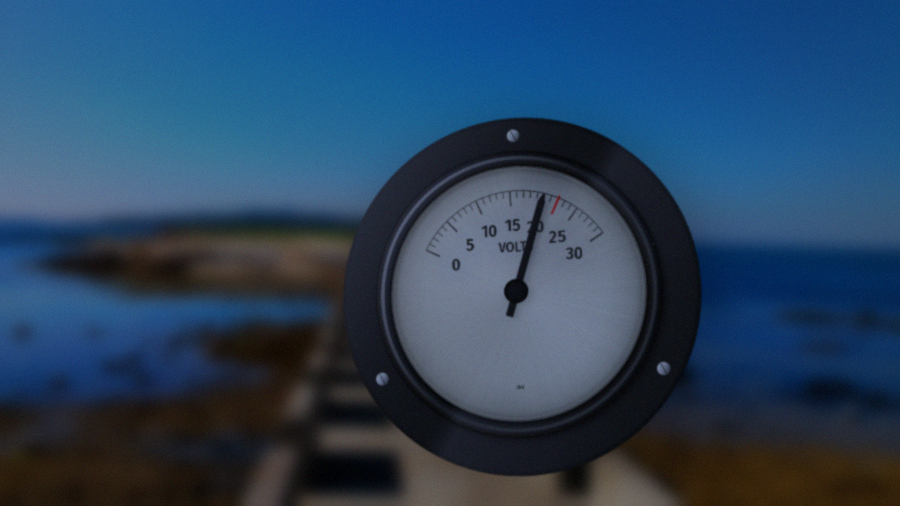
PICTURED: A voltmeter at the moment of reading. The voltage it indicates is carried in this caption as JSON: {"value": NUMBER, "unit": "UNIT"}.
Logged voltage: {"value": 20, "unit": "V"}
